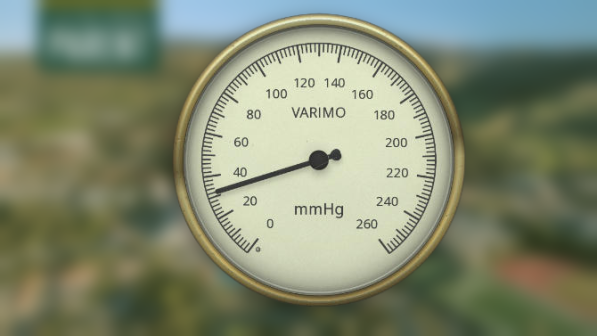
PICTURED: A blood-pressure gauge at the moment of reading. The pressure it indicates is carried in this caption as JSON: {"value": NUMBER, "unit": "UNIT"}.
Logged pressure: {"value": 32, "unit": "mmHg"}
